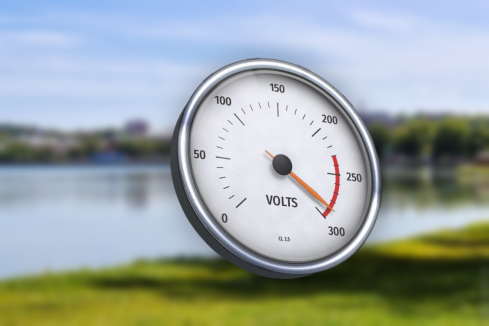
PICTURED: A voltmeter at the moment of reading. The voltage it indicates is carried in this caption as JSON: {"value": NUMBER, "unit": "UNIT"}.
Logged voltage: {"value": 290, "unit": "V"}
